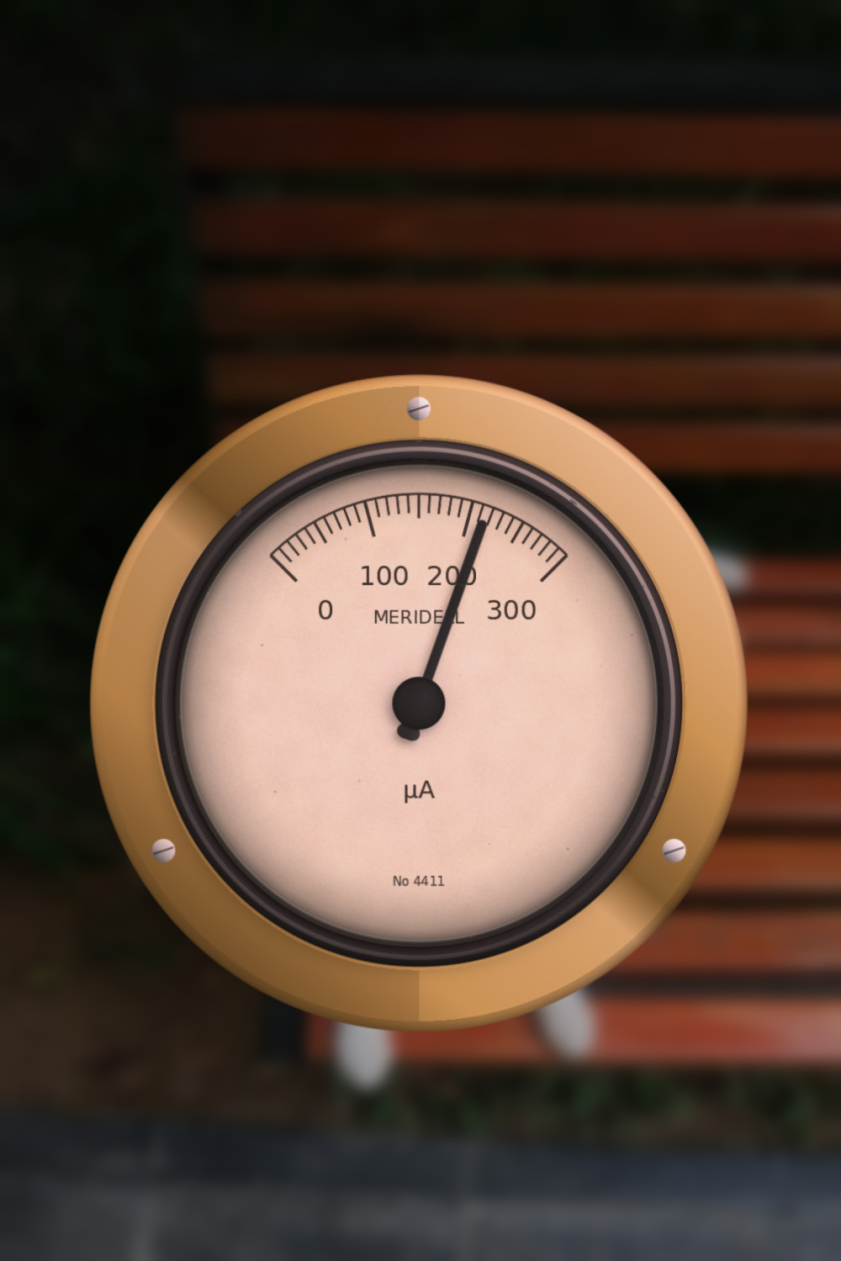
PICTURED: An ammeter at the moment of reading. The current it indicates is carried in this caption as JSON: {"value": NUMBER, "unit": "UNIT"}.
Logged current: {"value": 215, "unit": "µA"}
